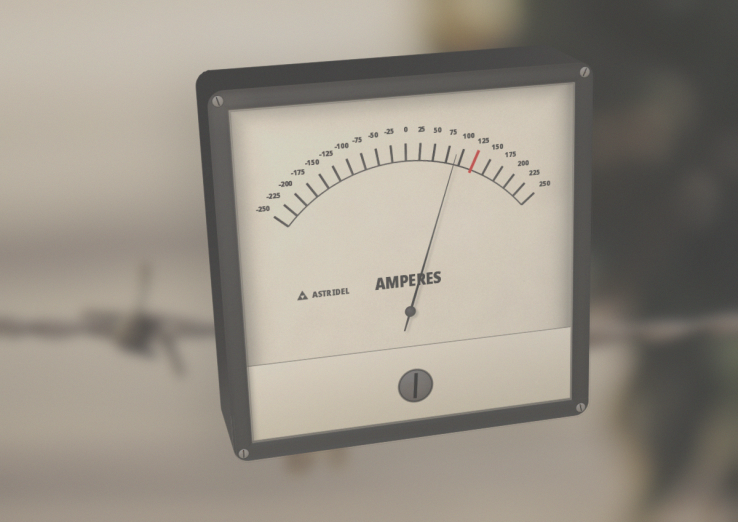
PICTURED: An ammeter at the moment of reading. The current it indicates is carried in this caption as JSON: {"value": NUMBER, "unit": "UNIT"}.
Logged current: {"value": 87.5, "unit": "A"}
